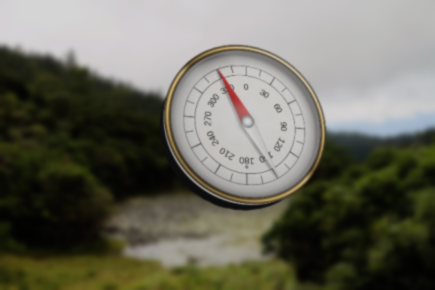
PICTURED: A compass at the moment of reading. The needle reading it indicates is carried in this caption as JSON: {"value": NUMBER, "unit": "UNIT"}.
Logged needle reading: {"value": 330, "unit": "°"}
